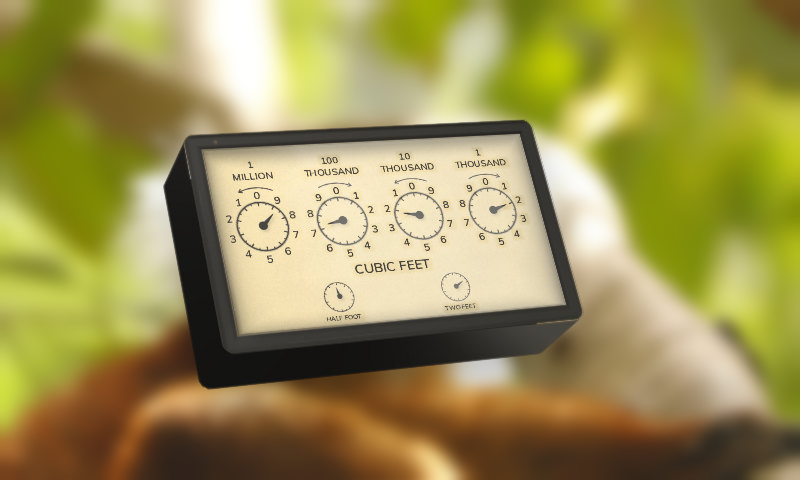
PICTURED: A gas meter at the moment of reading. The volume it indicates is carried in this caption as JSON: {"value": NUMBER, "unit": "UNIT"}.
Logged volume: {"value": 872200, "unit": "ft³"}
